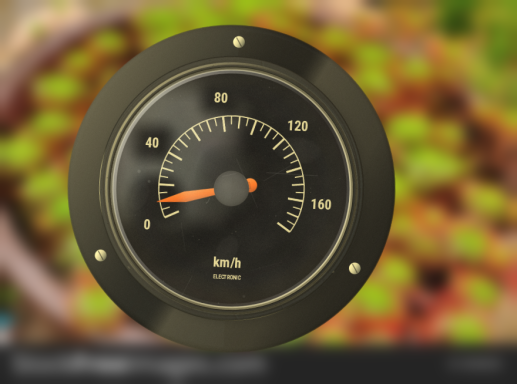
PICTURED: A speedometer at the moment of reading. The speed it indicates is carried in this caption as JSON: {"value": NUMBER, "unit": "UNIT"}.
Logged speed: {"value": 10, "unit": "km/h"}
